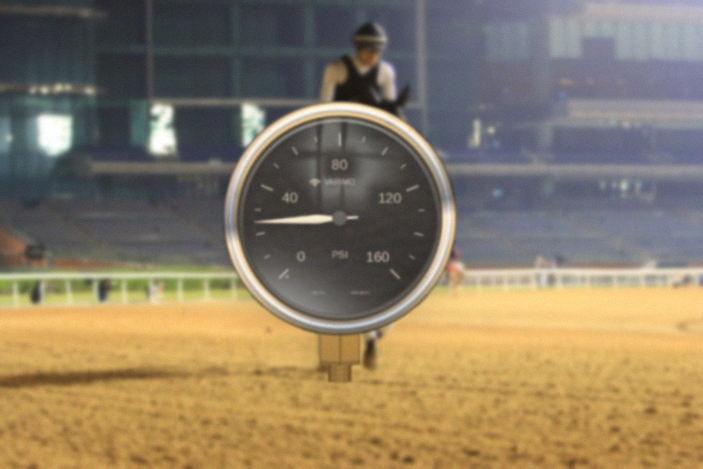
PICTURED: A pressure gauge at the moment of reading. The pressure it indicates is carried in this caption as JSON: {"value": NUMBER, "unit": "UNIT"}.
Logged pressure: {"value": 25, "unit": "psi"}
